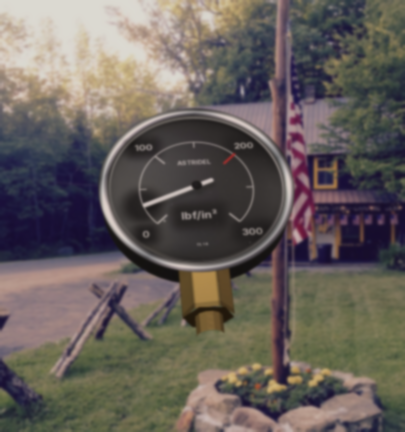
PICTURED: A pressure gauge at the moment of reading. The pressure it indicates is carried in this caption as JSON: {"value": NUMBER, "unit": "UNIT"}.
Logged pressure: {"value": 25, "unit": "psi"}
